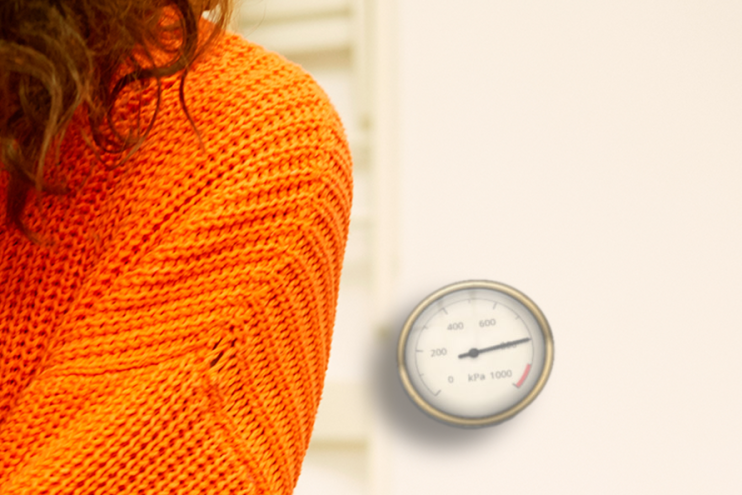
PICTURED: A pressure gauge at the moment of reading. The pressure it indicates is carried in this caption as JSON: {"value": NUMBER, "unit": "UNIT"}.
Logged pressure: {"value": 800, "unit": "kPa"}
